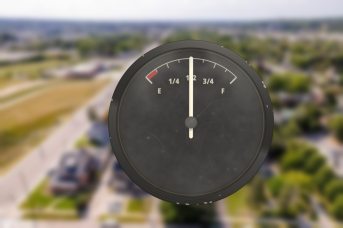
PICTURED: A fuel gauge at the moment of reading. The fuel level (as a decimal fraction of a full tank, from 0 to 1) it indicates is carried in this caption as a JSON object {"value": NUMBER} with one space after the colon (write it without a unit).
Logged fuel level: {"value": 0.5}
